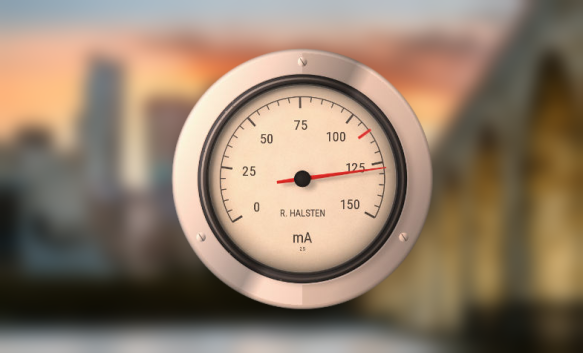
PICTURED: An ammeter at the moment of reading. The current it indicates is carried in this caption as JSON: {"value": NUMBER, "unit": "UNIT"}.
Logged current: {"value": 127.5, "unit": "mA"}
